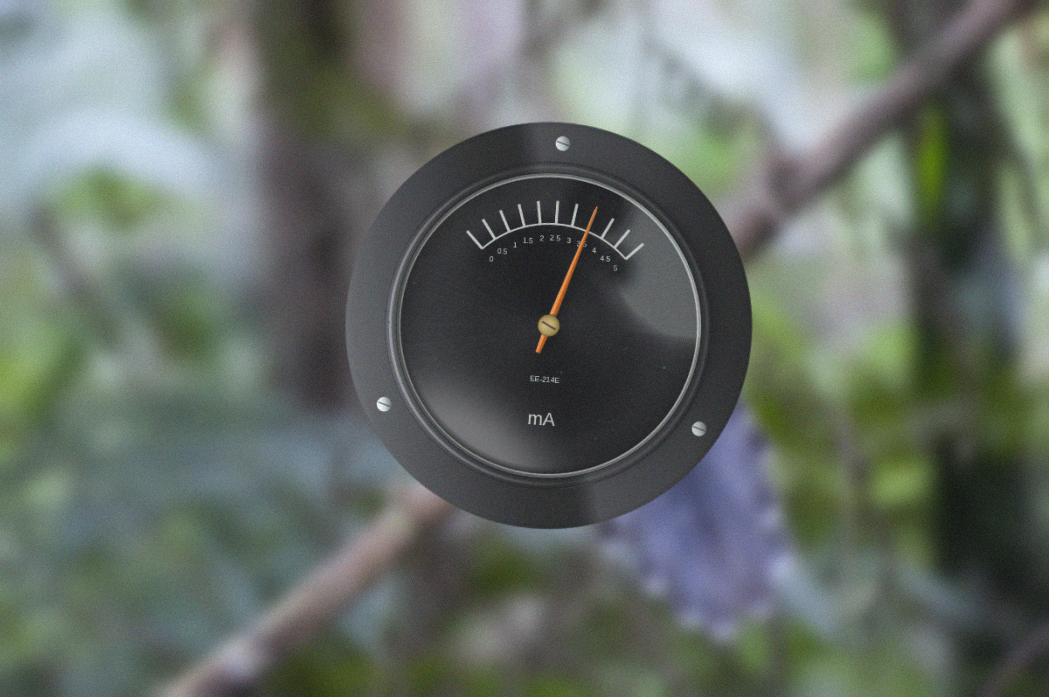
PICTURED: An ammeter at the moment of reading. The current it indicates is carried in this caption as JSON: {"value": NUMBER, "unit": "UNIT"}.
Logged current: {"value": 3.5, "unit": "mA"}
